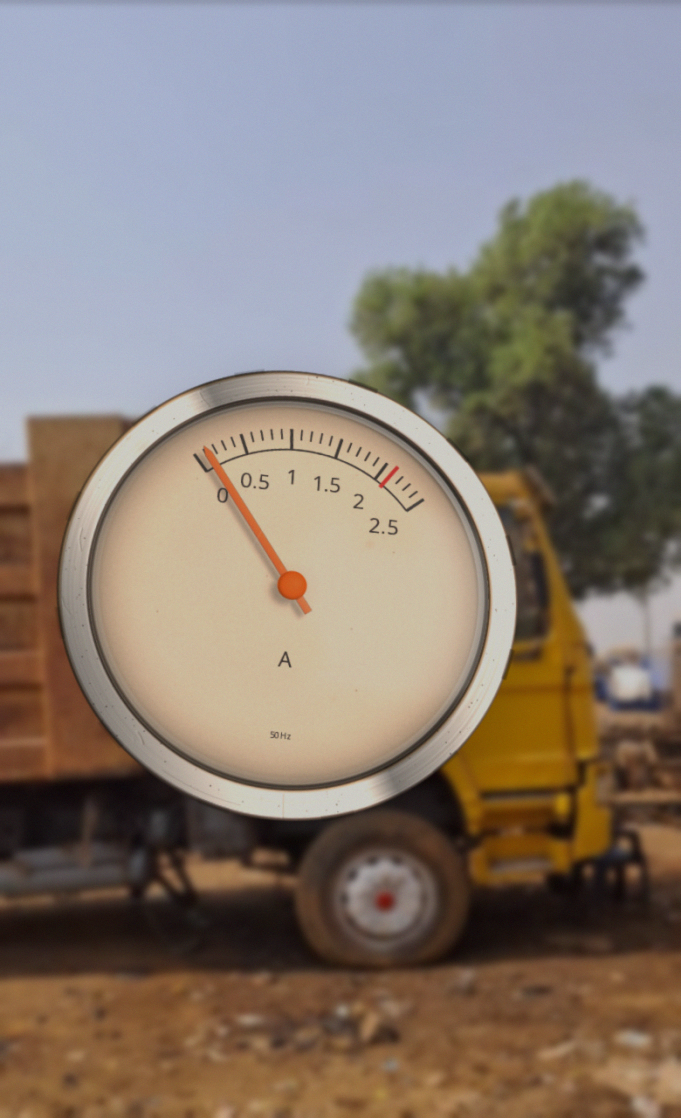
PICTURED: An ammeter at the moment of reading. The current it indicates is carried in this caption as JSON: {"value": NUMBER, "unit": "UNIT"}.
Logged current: {"value": 0.1, "unit": "A"}
